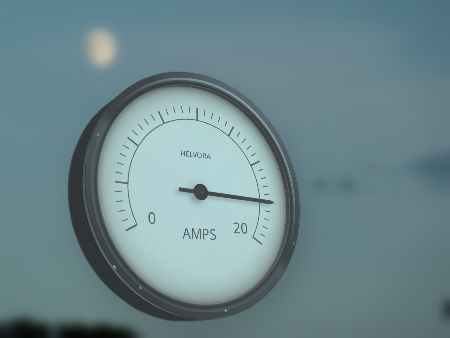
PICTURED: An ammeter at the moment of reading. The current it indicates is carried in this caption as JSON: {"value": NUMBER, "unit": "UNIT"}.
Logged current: {"value": 17.5, "unit": "A"}
